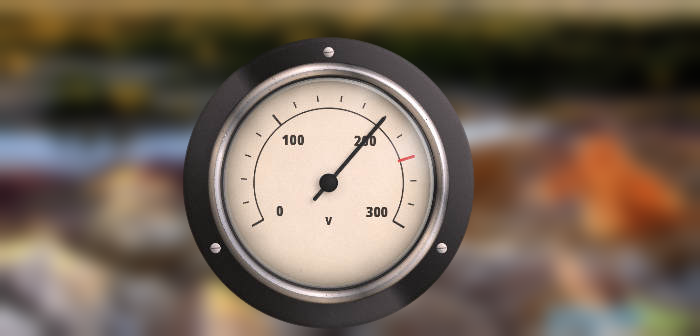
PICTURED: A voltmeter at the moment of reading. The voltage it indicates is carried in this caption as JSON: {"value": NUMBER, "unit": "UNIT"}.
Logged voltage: {"value": 200, "unit": "V"}
